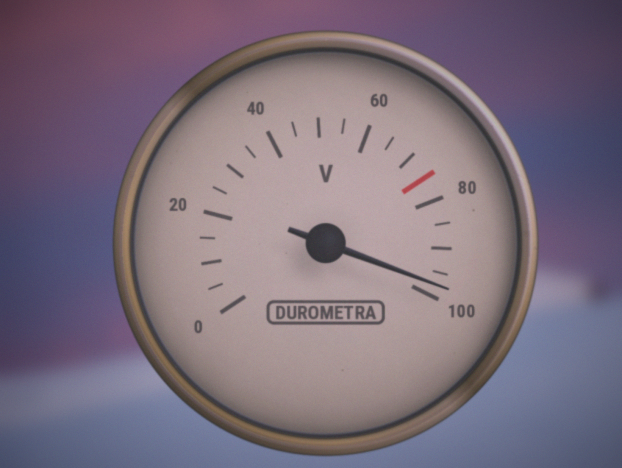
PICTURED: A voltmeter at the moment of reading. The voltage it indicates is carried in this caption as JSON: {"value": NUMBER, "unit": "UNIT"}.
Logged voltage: {"value": 97.5, "unit": "V"}
